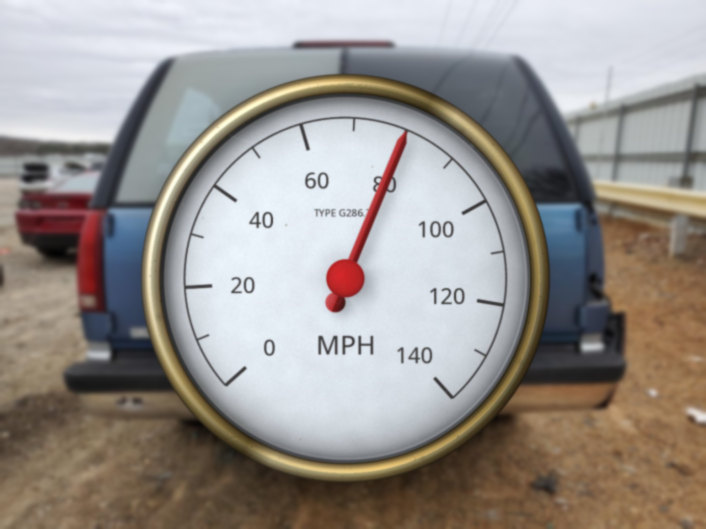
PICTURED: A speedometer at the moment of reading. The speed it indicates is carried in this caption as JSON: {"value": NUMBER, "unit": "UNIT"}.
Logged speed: {"value": 80, "unit": "mph"}
